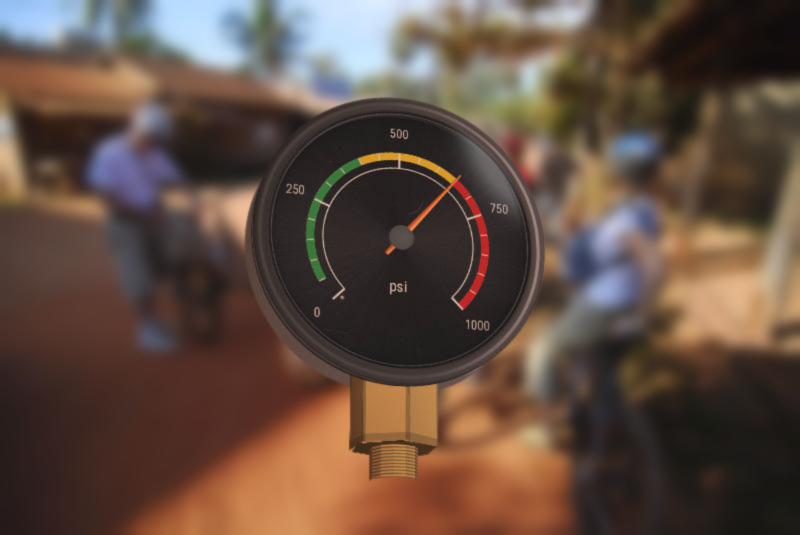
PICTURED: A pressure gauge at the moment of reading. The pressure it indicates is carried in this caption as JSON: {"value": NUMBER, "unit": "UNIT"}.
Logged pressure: {"value": 650, "unit": "psi"}
